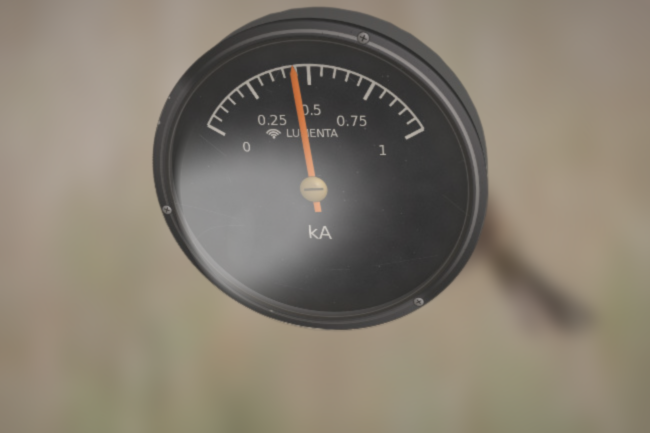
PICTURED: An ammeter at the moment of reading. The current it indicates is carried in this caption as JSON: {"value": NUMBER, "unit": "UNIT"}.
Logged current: {"value": 0.45, "unit": "kA"}
